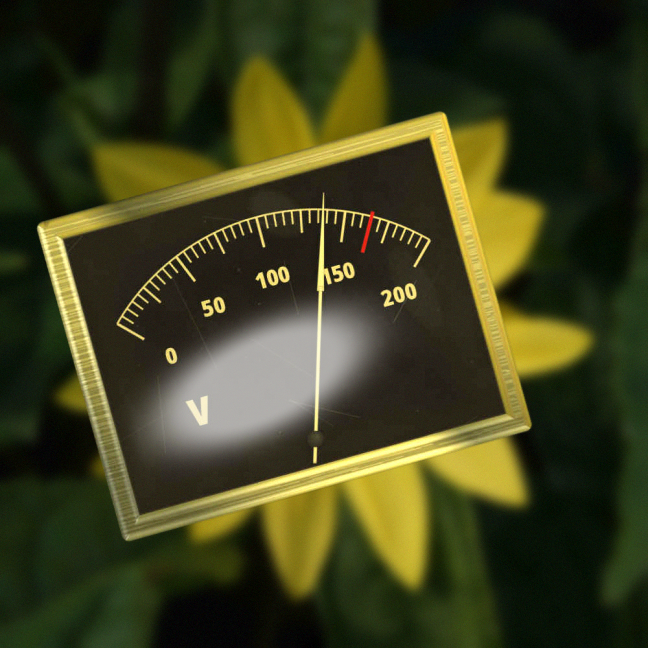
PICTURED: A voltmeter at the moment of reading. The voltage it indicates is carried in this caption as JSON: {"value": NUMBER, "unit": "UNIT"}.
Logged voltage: {"value": 137.5, "unit": "V"}
